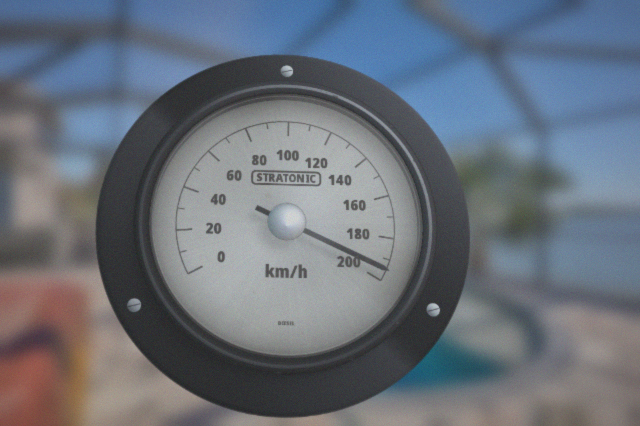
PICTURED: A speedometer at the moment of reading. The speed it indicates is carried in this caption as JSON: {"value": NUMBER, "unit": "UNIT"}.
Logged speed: {"value": 195, "unit": "km/h"}
